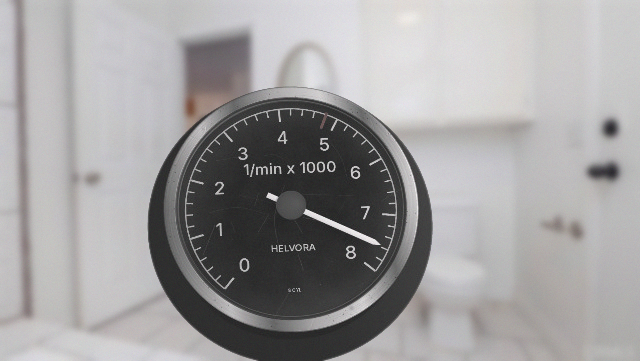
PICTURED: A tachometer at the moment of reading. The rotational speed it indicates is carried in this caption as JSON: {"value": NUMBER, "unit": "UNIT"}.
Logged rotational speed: {"value": 7600, "unit": "rpm"}
